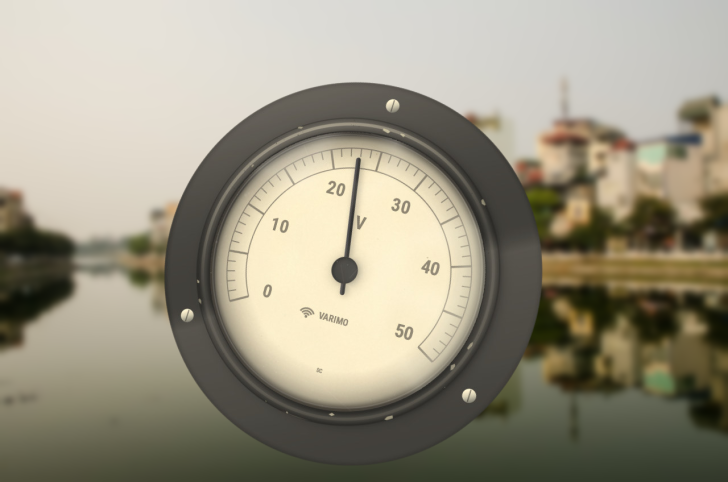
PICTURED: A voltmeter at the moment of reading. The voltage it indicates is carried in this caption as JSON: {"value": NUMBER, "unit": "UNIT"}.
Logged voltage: {"value": 23, "unit": "V"}
